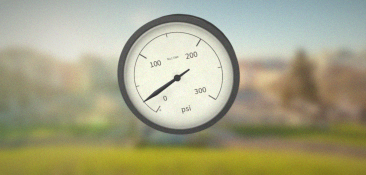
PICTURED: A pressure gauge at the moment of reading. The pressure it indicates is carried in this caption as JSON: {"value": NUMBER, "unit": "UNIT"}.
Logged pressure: {"value": 25, "unit": "psi"}
